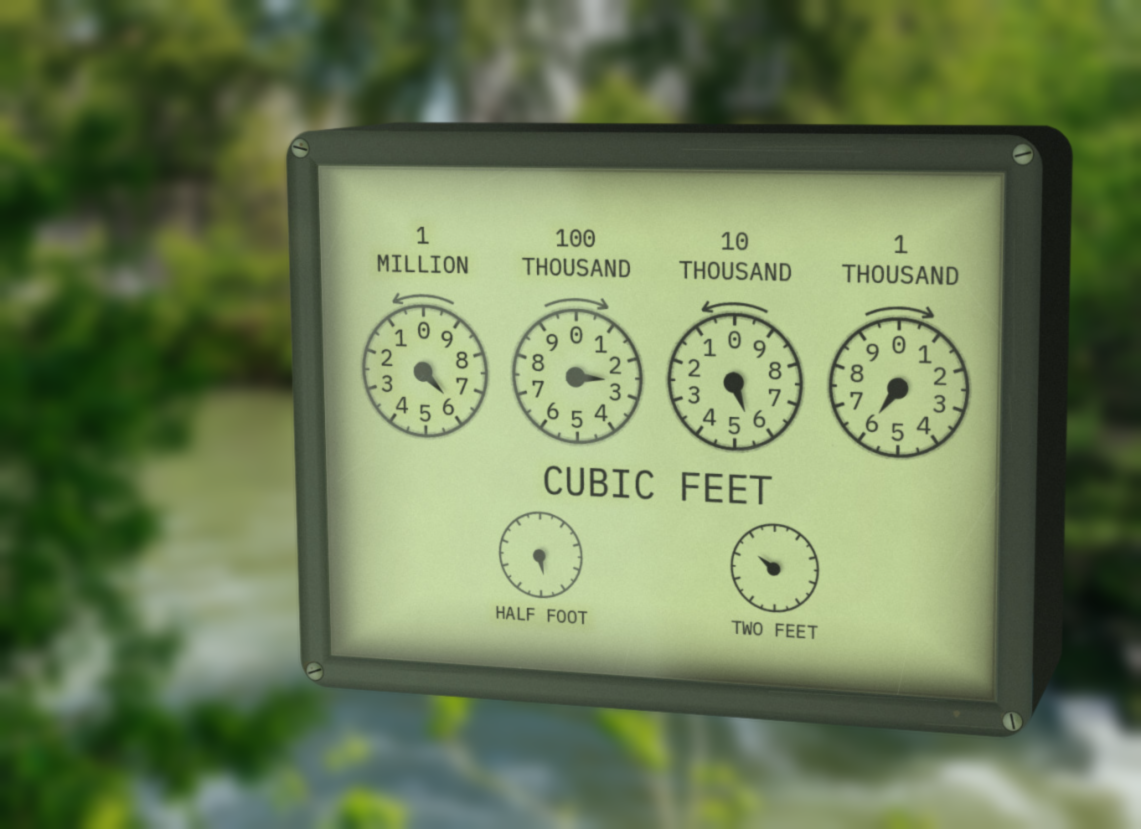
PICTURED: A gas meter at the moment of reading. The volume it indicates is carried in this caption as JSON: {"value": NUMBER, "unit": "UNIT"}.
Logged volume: {"value": 625600, "unit": "ft³"}
